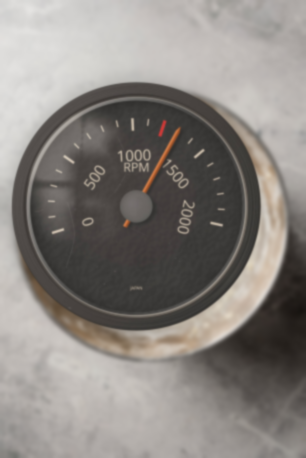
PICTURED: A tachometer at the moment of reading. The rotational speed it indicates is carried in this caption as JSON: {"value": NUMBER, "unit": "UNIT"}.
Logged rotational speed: {"value": 1300, "unit": "rpm"}
